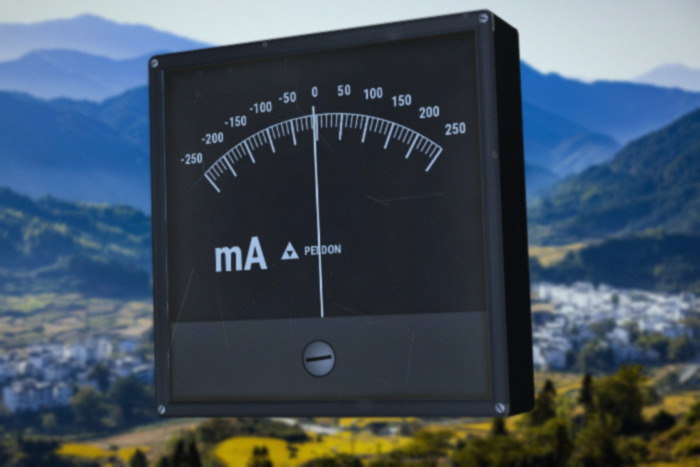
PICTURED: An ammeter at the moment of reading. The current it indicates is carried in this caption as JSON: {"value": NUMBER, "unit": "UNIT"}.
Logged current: {"value": 0, "unit": "mA"}
